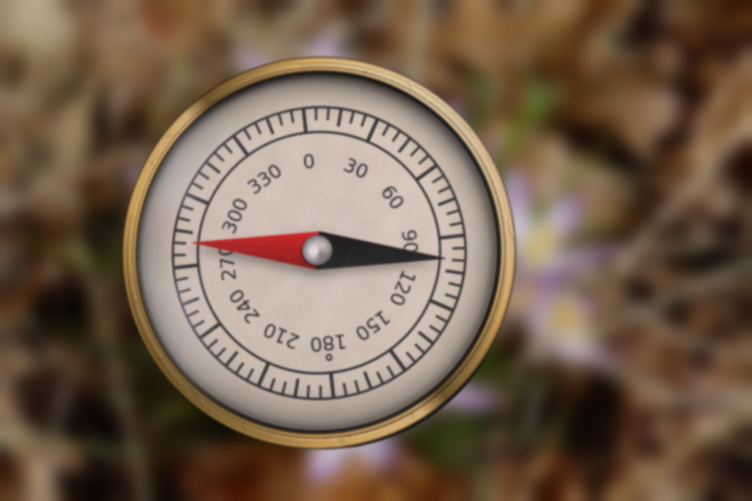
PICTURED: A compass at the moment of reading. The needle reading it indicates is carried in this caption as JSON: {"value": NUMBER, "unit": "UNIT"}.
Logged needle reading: {"value": 280, "unit": "°"}
